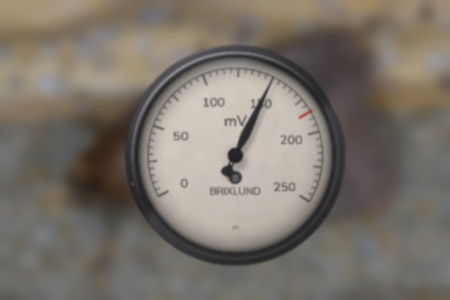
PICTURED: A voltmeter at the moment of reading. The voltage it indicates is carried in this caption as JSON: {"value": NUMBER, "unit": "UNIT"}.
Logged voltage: {"value": 150, "unit": "mV"}
